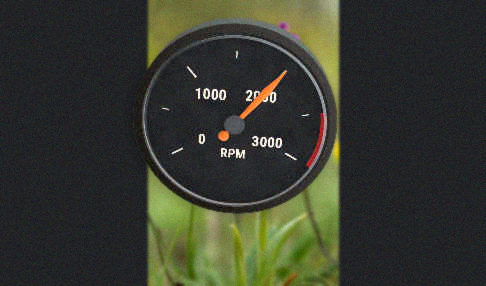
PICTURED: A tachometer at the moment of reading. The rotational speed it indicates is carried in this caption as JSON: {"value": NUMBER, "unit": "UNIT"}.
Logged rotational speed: {"value": 2000, "unit": "rpm"}
